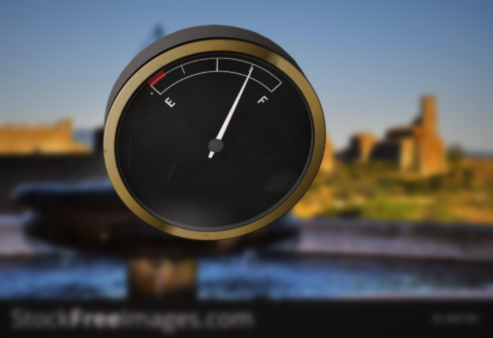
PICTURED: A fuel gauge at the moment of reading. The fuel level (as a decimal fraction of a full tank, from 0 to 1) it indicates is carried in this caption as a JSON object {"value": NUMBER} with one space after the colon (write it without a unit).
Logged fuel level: {"value": 0.75}
